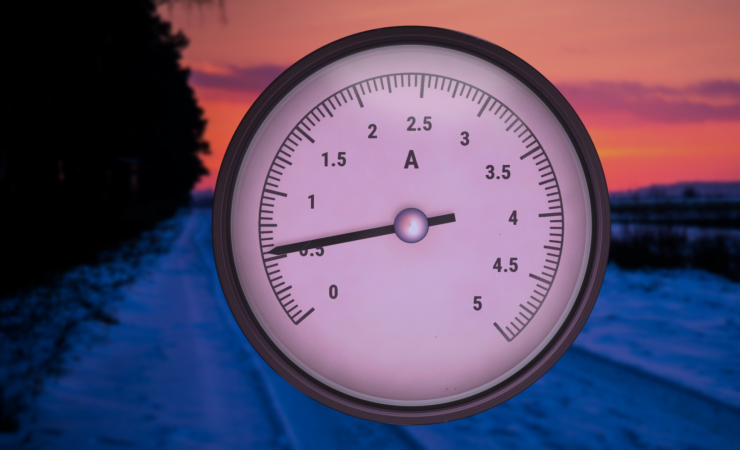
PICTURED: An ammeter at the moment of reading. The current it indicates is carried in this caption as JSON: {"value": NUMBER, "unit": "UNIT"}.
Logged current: {"value": 0.55, "unit": "A"}
